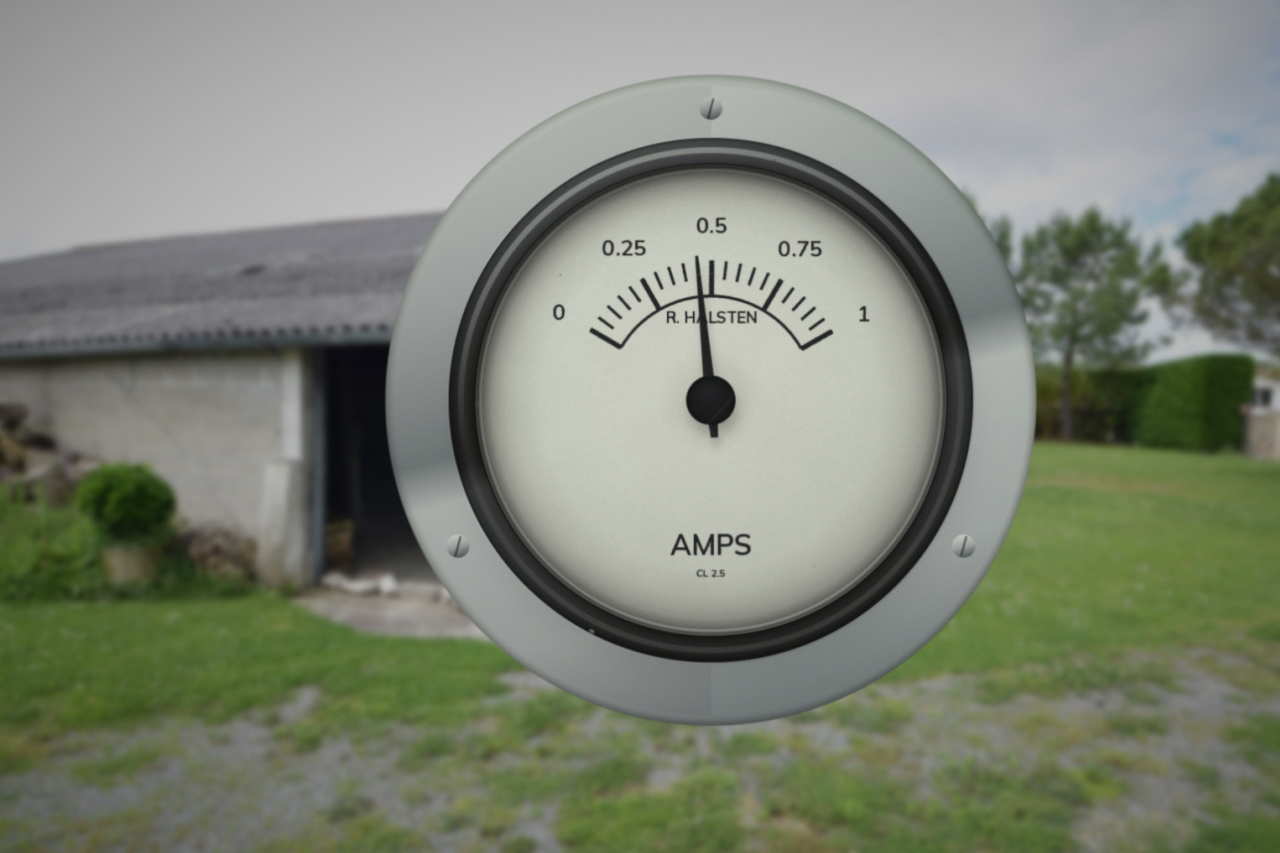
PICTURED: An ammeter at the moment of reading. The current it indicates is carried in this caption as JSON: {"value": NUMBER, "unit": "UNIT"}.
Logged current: {"value": 0.45, "unit": "A"}
